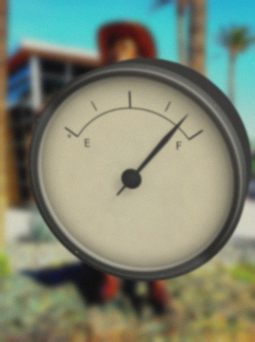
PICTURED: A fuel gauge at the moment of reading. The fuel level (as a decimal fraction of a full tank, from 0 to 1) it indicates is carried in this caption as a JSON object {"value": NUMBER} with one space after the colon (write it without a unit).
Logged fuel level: {"value": 0.875}
